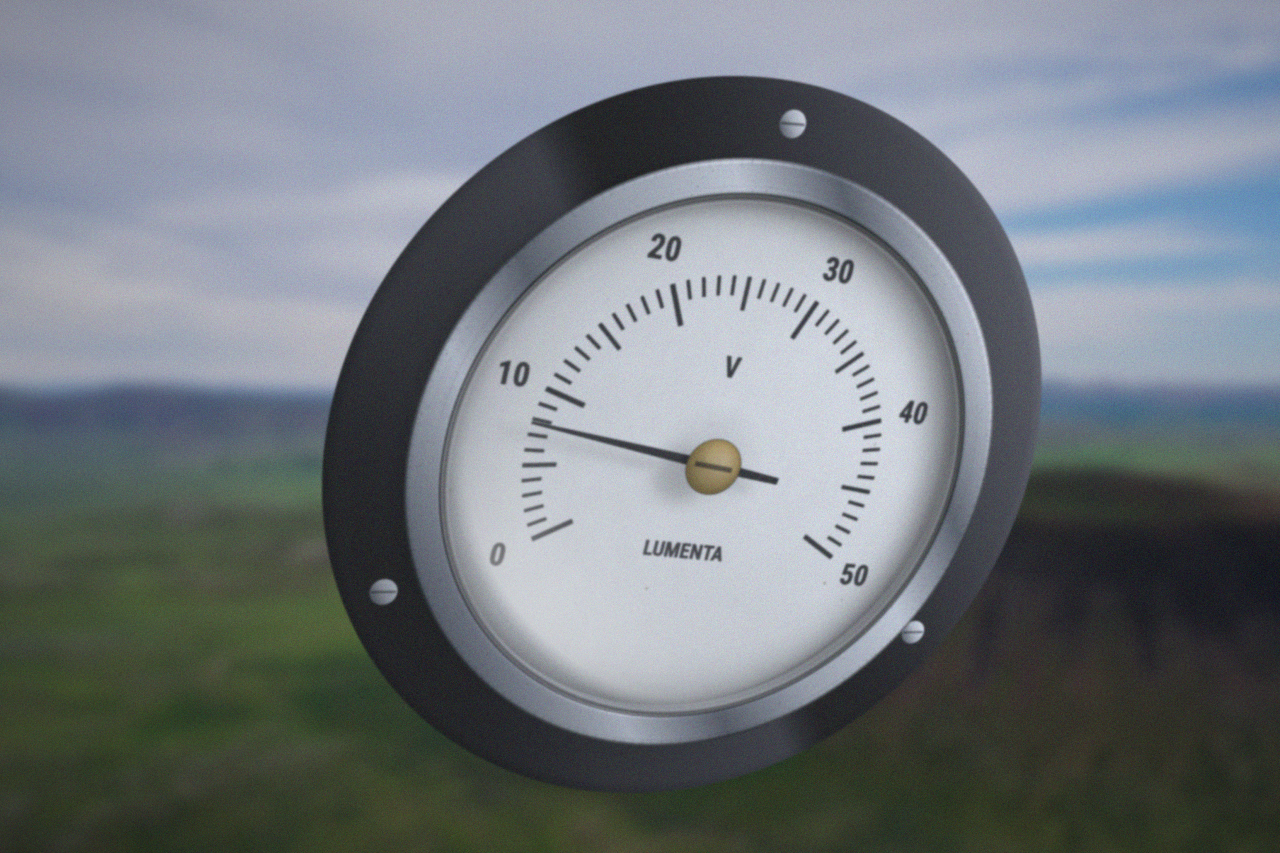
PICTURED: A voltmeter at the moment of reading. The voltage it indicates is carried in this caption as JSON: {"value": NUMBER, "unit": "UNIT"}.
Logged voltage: {"value": 8, "unit": "V"}
